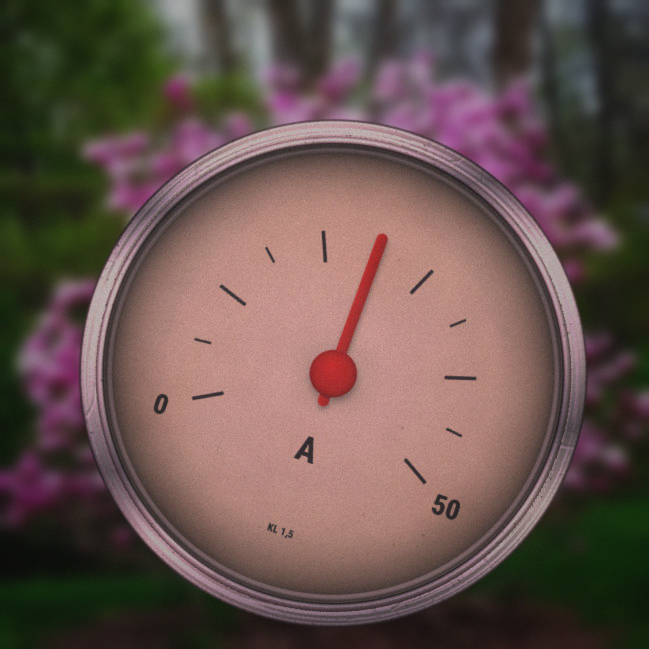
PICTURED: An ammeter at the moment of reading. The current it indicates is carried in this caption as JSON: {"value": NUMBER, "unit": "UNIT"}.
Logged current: {"value": 25, "unit": "A"}
